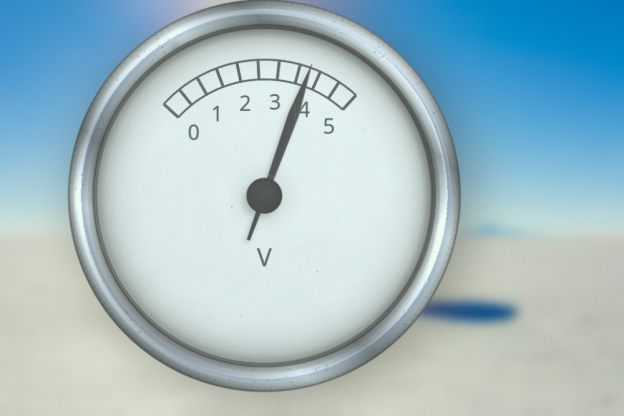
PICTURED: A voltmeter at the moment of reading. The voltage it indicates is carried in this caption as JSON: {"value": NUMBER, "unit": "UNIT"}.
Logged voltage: {"value": 3.75, "unit": "V"}
